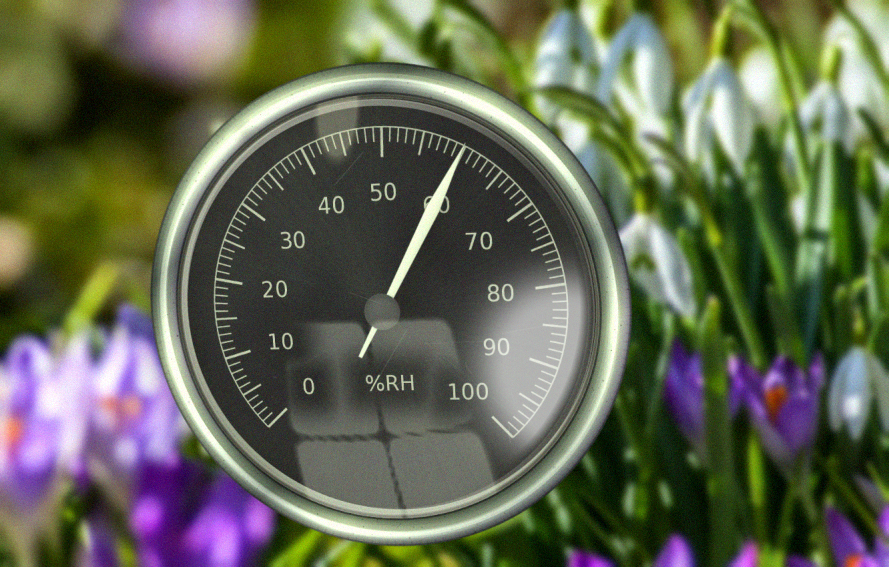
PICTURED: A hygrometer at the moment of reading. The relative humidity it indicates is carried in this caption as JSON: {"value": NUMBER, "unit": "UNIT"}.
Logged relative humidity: {"value": 60, "unit": "%"}
